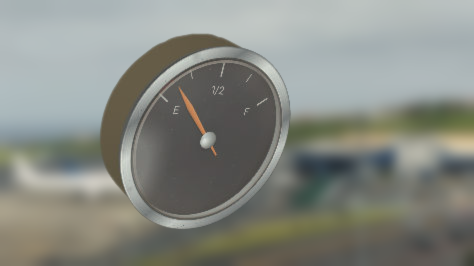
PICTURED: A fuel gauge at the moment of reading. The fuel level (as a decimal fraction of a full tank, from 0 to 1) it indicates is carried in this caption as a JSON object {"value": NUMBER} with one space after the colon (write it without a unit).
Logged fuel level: {"value": 0.125}
